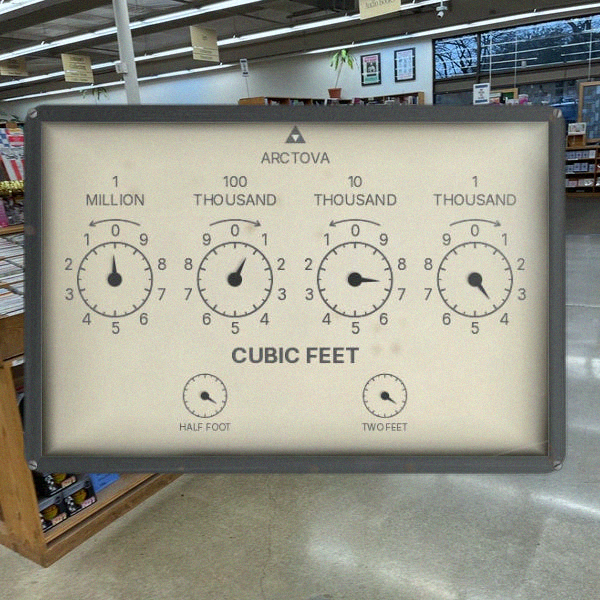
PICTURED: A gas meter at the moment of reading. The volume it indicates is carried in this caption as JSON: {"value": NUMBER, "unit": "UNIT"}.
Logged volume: {"value": 7400, "unit": "ft³"}
